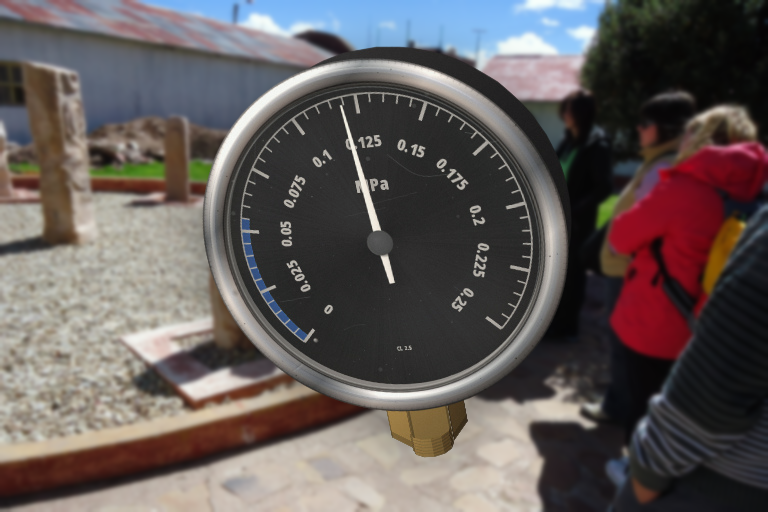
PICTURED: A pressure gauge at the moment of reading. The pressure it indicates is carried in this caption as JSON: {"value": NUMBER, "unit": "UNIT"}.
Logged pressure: {"value": 0.12, "unit": "MPa"}
